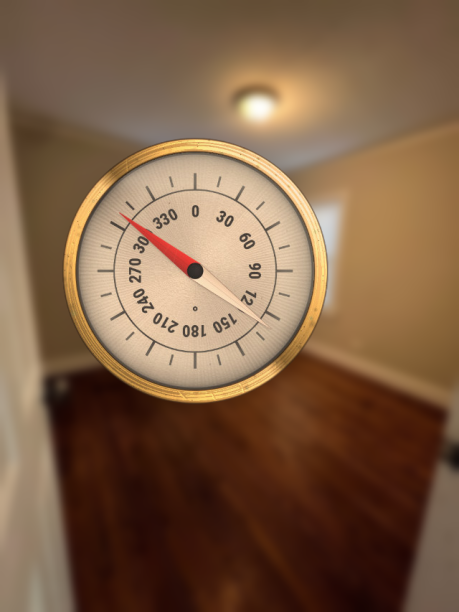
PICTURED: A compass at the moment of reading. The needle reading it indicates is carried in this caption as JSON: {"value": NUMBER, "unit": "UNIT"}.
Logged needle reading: {"value": 307.5, "unit": "°"}
